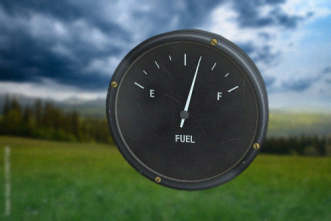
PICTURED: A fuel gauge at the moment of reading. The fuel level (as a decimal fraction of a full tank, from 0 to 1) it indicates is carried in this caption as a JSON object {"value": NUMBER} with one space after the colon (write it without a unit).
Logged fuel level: {"value": 0.625}
